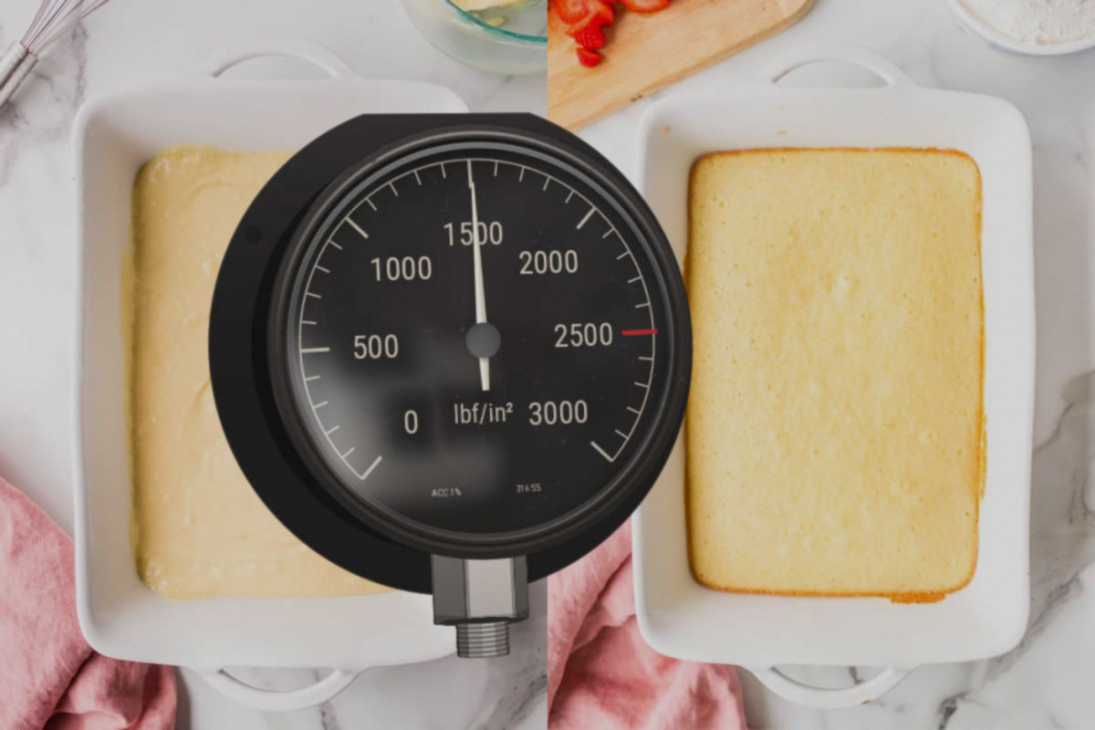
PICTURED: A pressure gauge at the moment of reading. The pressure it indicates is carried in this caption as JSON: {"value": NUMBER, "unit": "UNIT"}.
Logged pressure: {"value": 1500, "unit": "psi"}
